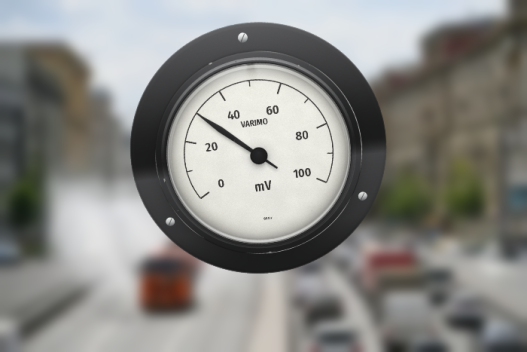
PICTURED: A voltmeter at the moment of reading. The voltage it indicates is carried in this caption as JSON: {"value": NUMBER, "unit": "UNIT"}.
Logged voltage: {"value": 30, "unit": "mV"}
